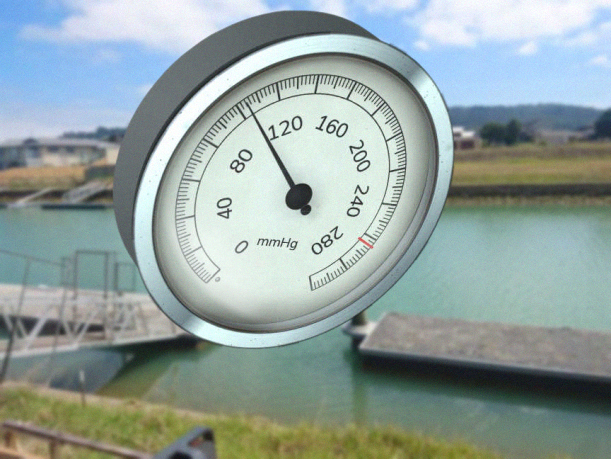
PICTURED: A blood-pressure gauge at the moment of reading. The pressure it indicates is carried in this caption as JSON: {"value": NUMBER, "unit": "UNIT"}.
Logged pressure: {"value": 104, "unit": "mmHg"}
